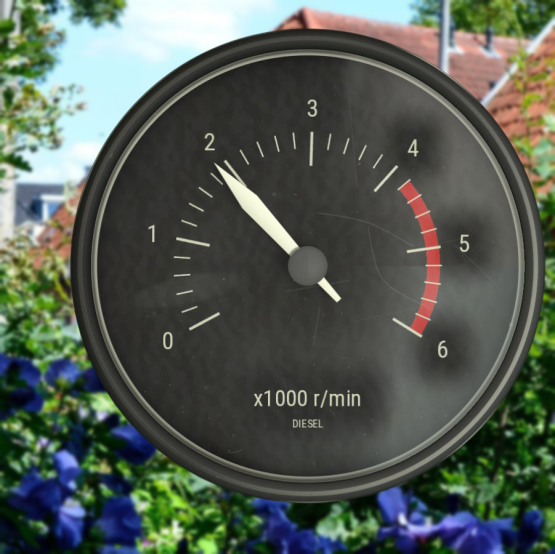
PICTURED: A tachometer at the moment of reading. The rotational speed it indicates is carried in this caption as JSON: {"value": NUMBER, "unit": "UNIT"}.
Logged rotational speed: {"value": 1900, "unit": "rpm"}
